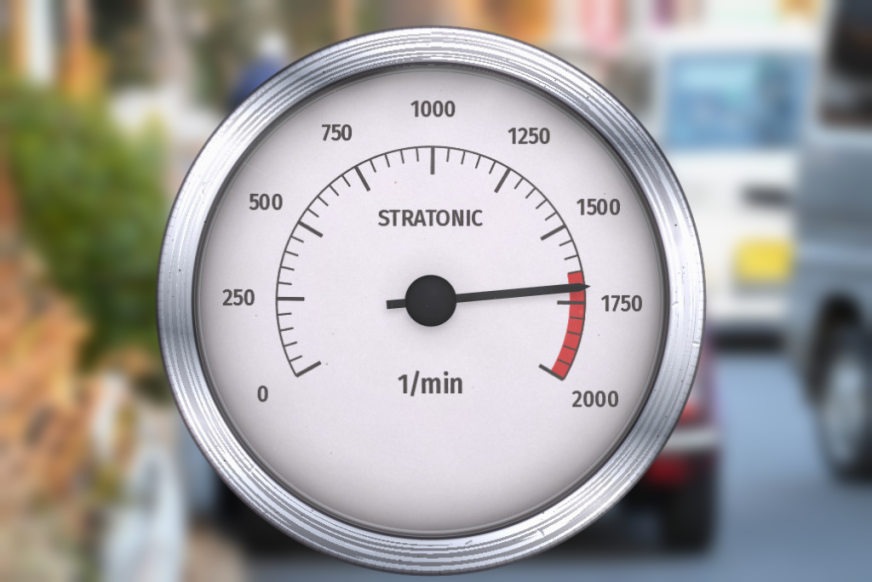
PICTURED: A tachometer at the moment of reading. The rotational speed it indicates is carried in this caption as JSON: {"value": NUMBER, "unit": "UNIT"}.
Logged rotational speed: {"value": 1700, "unit": "rpm"}
